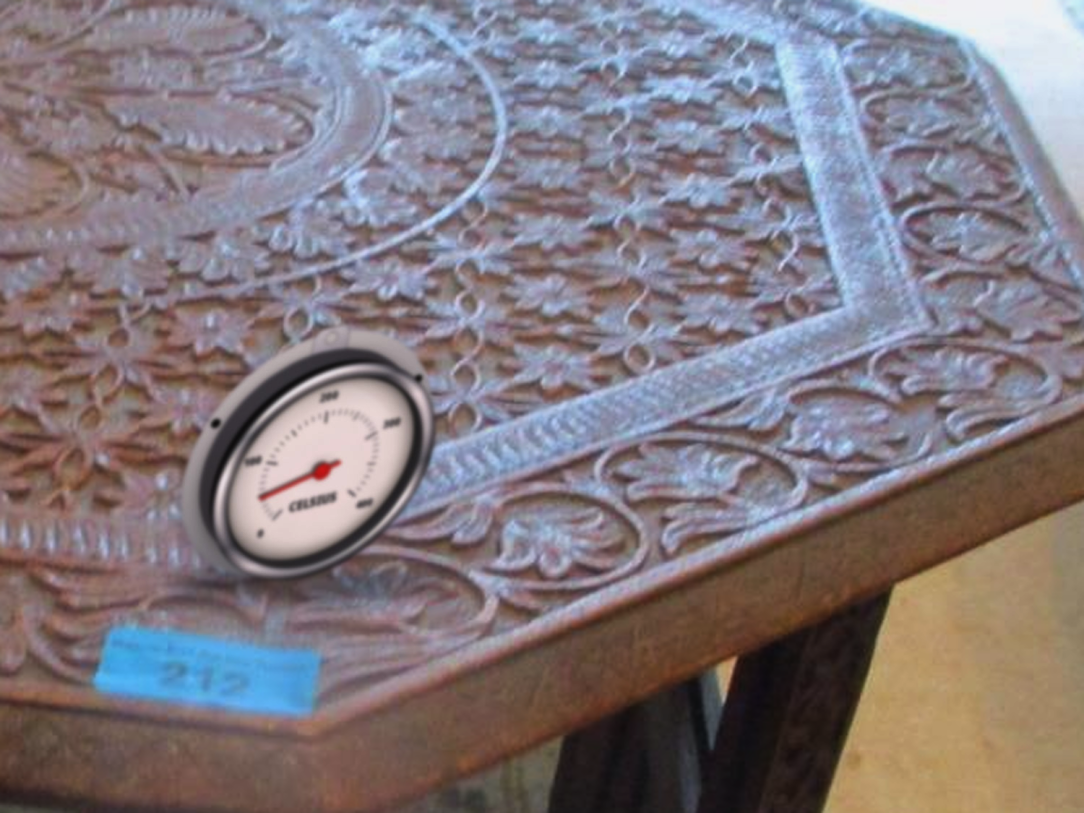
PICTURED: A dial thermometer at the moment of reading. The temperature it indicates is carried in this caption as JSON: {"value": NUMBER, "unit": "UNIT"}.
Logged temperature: {"value": 50, "unit": "°C"}
